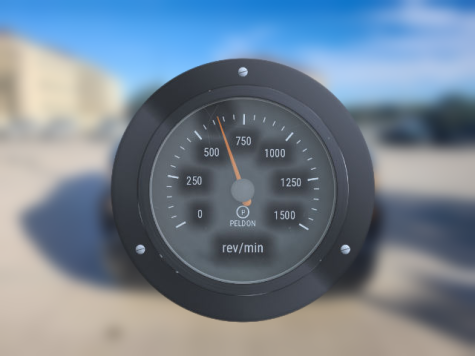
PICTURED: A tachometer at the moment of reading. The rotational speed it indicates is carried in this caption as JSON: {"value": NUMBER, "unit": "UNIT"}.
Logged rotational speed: {"value": 625, "unit": "rpm"}
